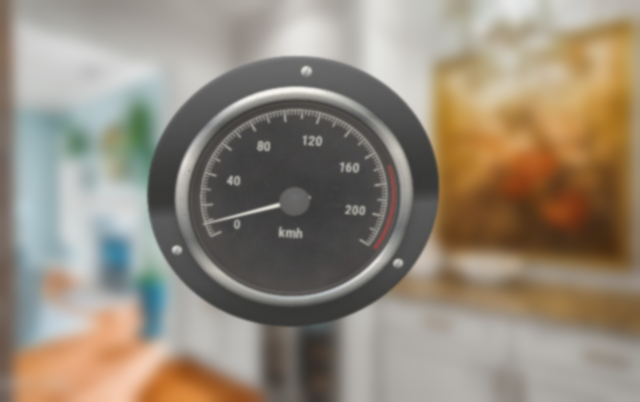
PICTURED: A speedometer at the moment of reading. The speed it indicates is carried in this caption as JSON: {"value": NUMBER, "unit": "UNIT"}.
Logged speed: {"value": 10, "unit": "km/h"}
